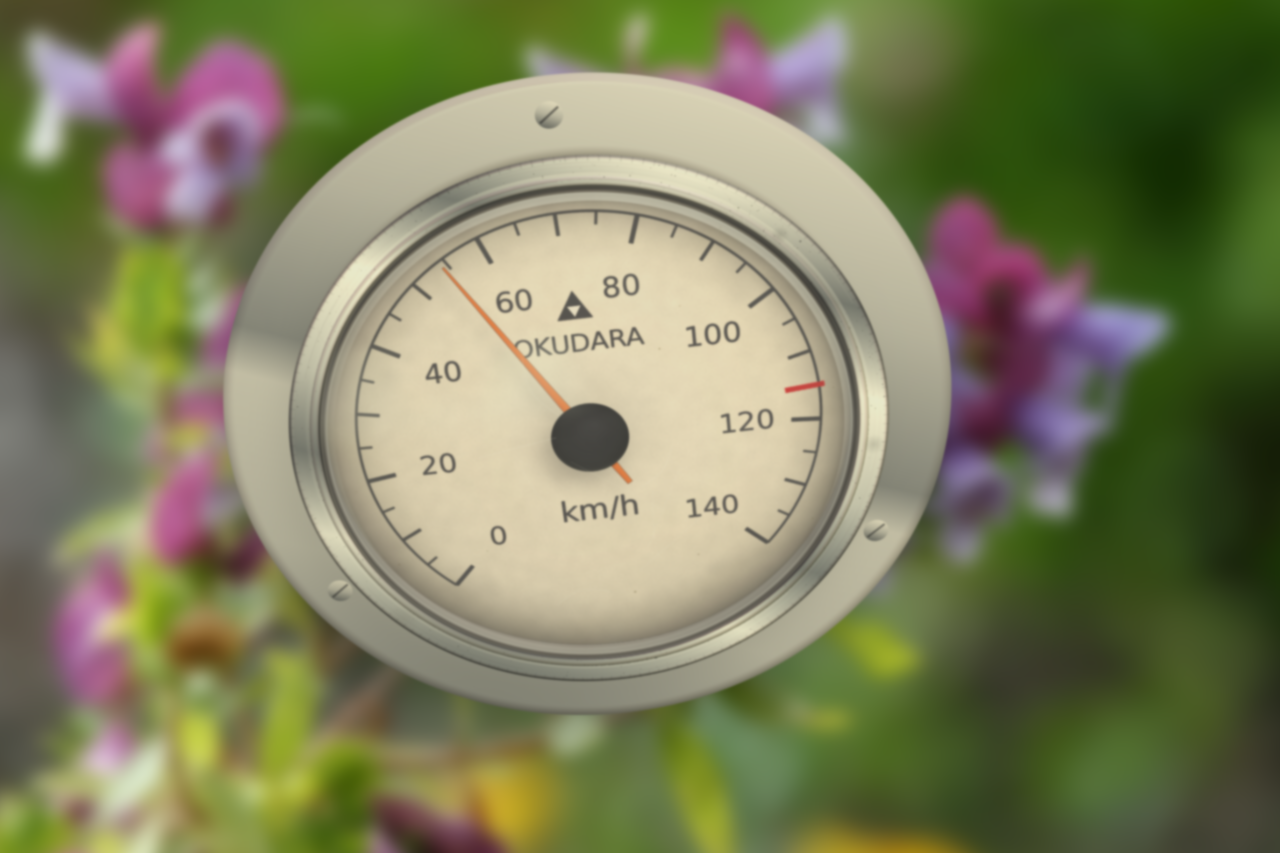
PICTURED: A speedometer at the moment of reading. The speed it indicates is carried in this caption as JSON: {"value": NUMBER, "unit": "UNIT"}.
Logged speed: {"value": 55, "unit": "km/h"}
